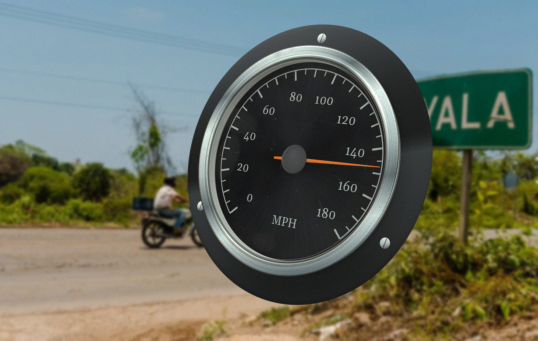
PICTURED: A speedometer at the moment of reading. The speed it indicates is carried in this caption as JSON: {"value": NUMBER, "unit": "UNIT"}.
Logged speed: {"value": 147.5, "unit": "mph"}
